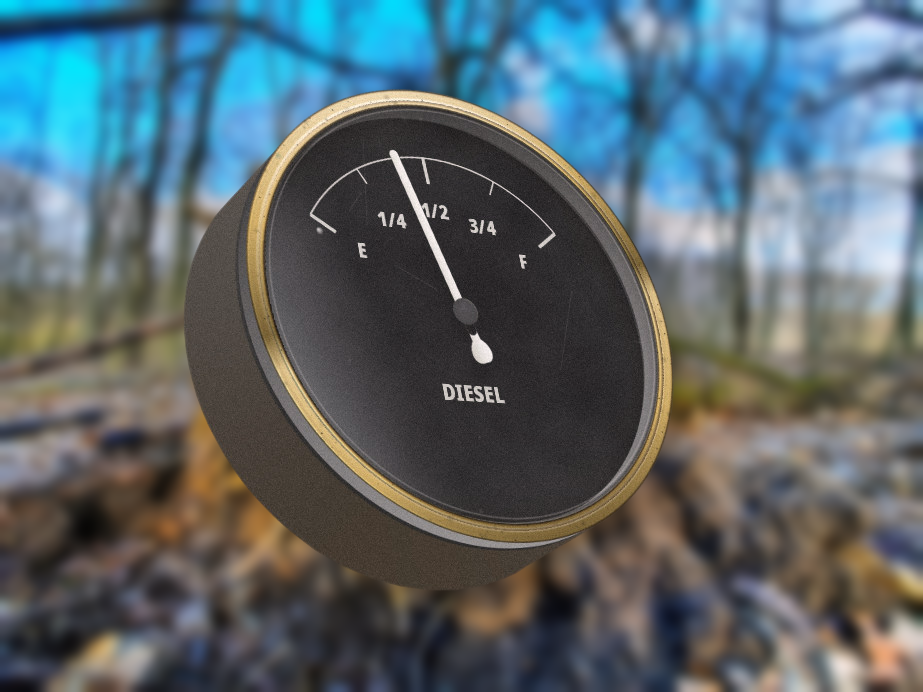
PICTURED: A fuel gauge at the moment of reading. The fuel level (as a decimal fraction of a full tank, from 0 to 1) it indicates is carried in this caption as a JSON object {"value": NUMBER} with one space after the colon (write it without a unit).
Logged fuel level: {"value": 0.375}
